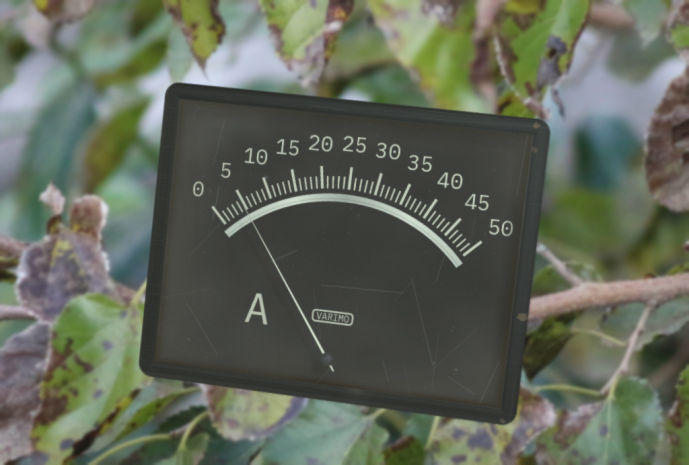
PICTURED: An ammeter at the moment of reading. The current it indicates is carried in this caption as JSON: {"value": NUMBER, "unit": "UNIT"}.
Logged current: {"value": 5, "unit": "A"}
